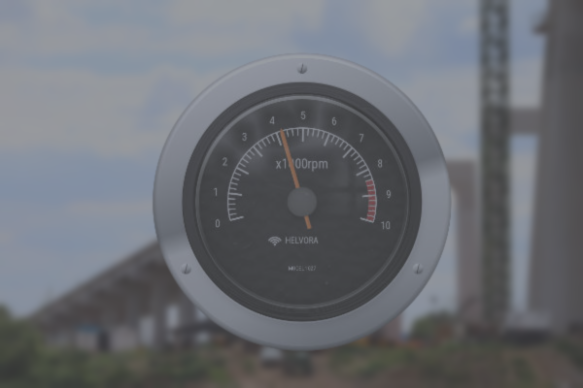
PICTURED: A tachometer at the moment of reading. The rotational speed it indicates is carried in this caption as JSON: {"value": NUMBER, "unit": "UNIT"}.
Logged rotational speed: {"value": 4200, "unit": "rpm"}
